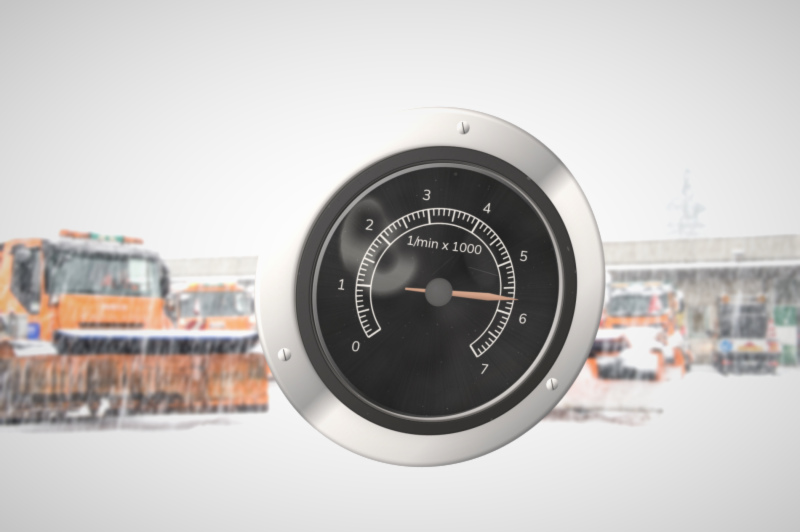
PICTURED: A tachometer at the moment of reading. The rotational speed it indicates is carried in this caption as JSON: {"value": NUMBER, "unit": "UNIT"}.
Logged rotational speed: {"value": 5700, "unit": "rpm"}
